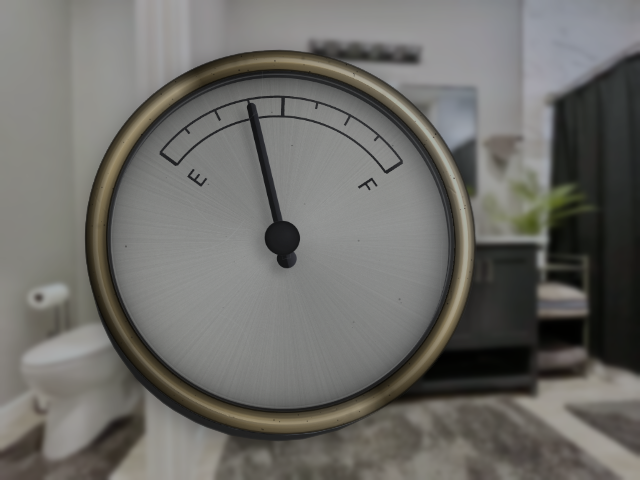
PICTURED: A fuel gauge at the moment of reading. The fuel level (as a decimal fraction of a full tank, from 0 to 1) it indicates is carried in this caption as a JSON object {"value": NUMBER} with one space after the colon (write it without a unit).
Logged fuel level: {"value": 0.375}
